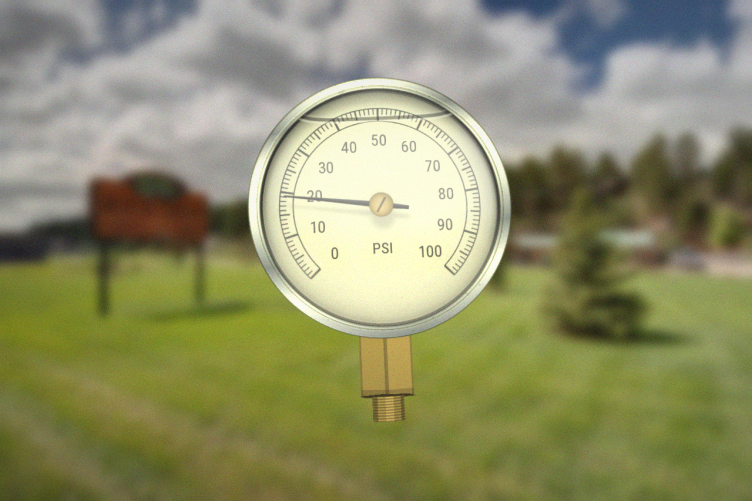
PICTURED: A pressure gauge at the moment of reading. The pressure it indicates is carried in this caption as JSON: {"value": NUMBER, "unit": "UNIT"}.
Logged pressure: {"value": 19, "unit": "psi"}
